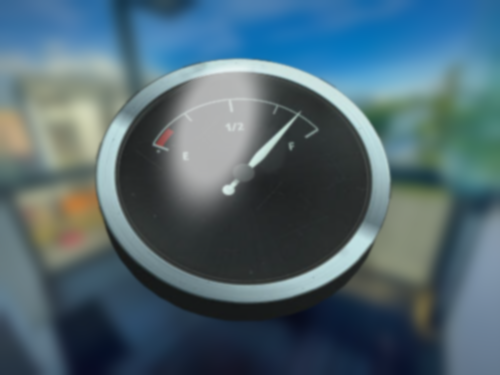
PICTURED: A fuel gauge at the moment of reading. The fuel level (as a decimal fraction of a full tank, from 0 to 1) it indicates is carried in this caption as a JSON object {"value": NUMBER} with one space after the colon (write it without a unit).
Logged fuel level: {"value": 0.875}
